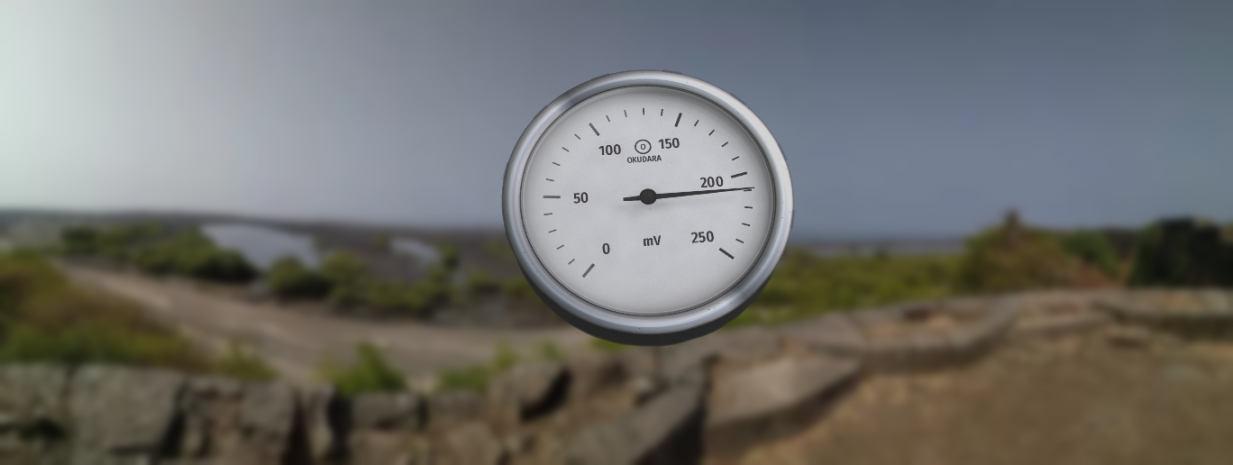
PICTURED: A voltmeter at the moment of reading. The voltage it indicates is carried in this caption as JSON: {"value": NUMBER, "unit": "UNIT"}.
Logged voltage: {"value": 210, "unit": "mV"}
